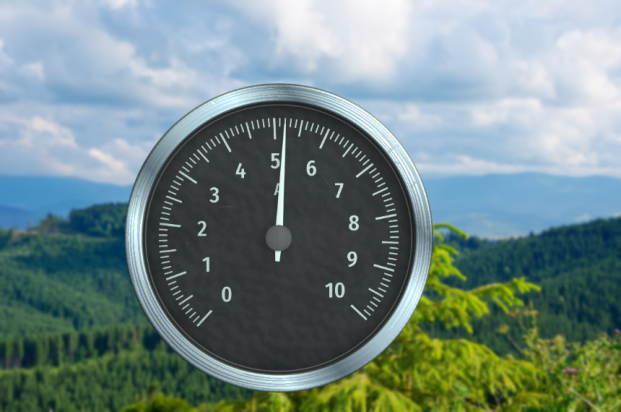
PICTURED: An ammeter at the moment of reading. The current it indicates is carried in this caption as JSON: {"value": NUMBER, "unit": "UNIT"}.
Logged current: {"value": 5.2, "unit": "A"}
